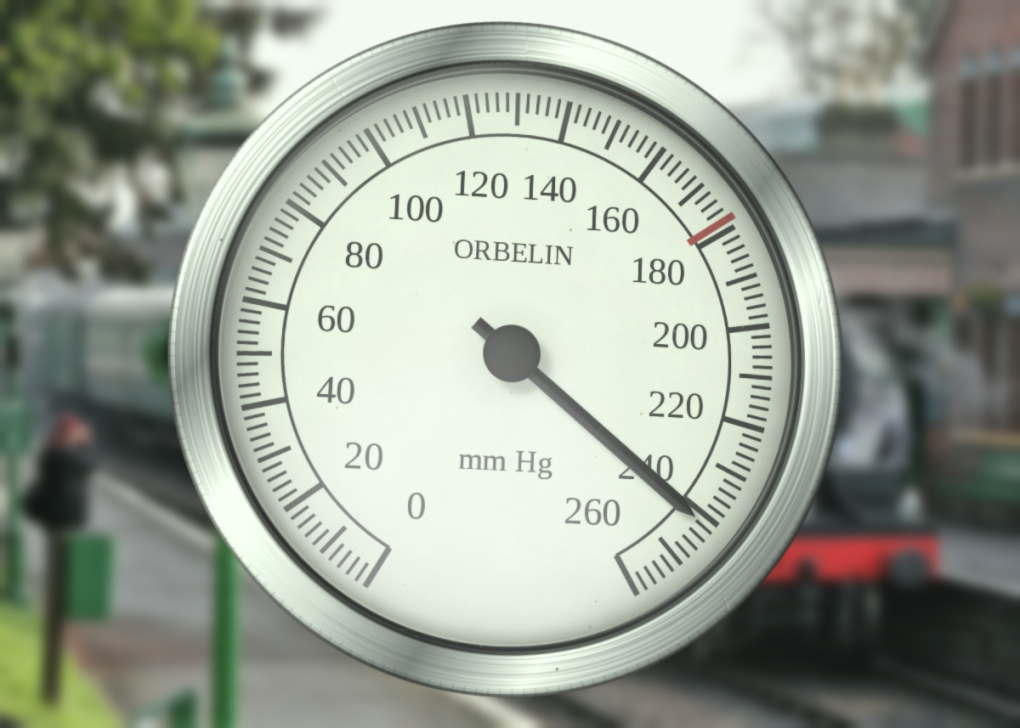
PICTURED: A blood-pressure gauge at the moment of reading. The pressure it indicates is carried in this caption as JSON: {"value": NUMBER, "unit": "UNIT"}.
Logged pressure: {"value": 242, "unit": "mmHg"}
